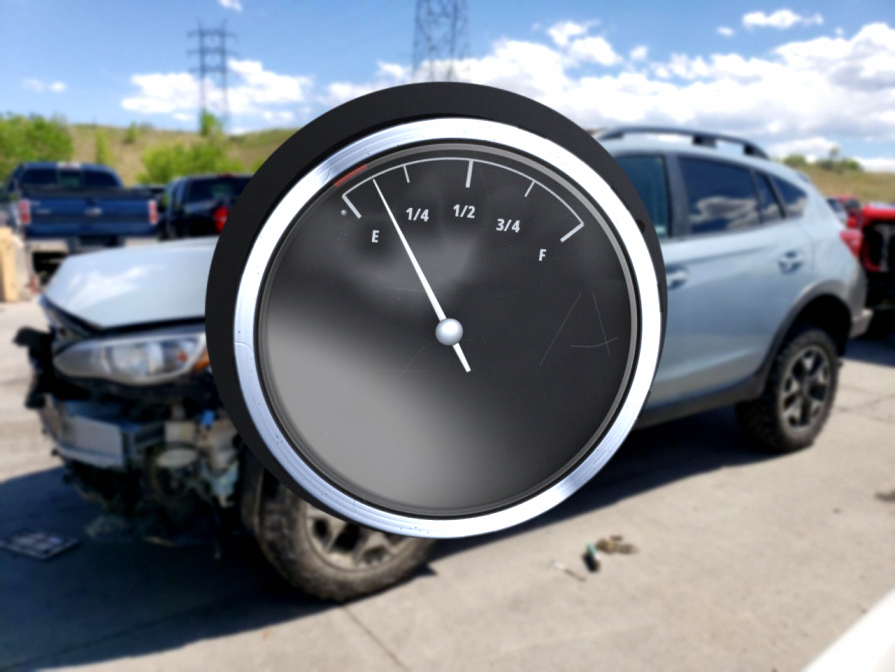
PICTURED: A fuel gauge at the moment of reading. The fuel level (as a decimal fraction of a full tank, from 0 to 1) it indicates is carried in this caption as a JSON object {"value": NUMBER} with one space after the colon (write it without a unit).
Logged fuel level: {"value": 0.125}
